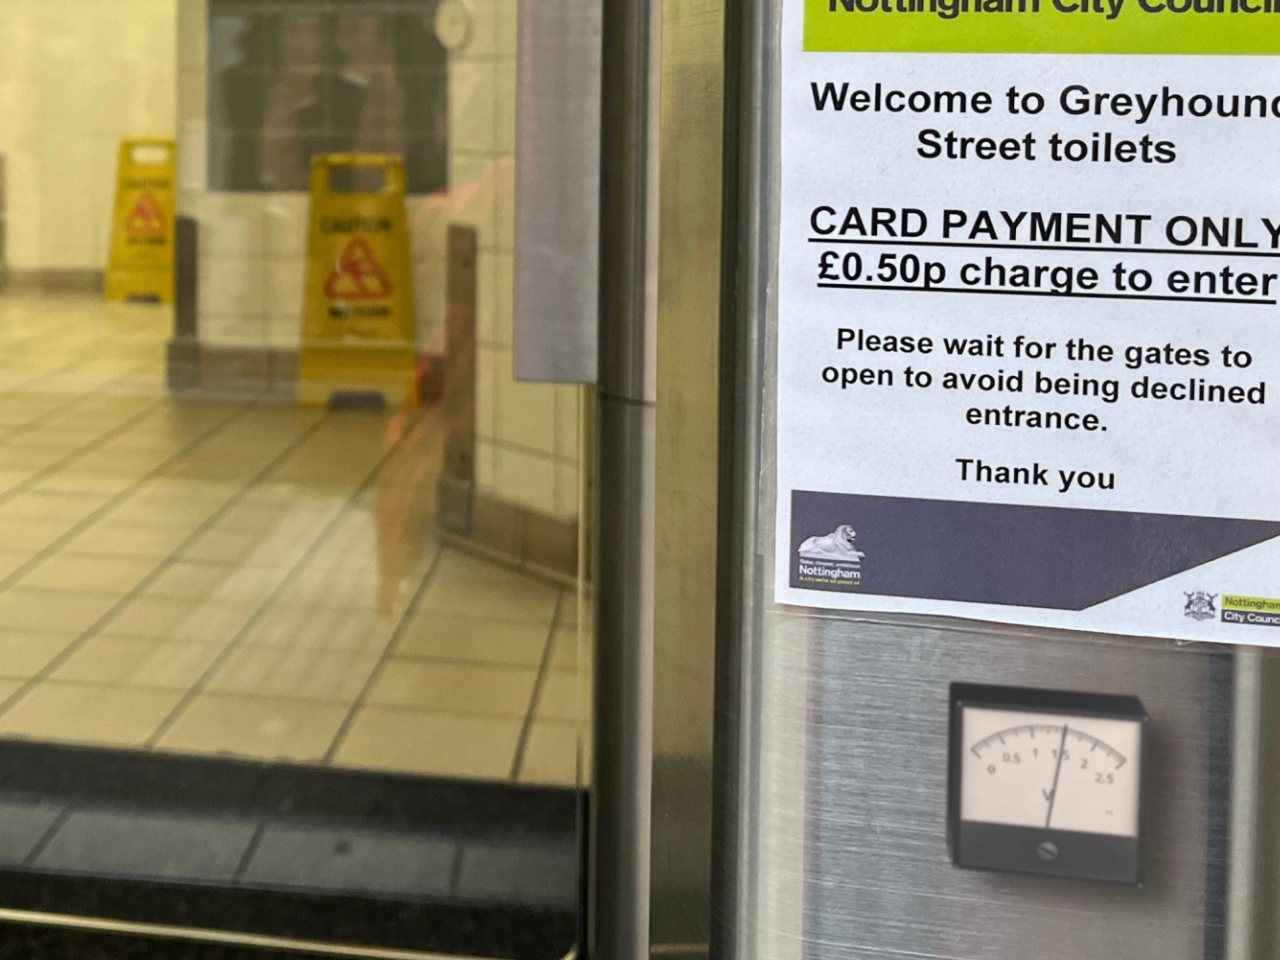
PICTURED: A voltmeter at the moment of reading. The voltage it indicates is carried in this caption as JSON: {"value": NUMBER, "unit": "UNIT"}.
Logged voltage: {"value": 1.5, "unit": "V"}
